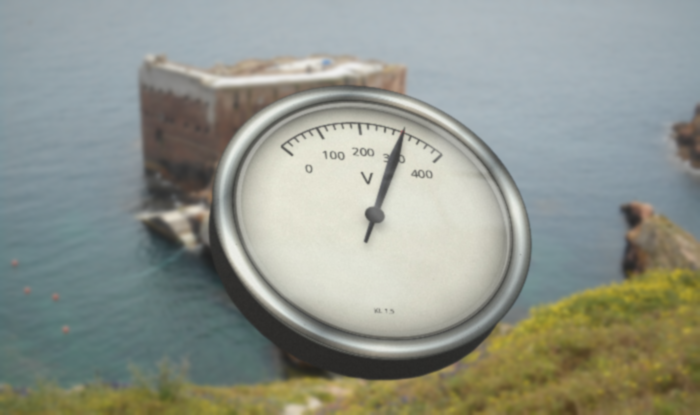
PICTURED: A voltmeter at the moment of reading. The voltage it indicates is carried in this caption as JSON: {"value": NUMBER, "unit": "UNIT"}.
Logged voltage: {"value": 300, "unit": "V"}
